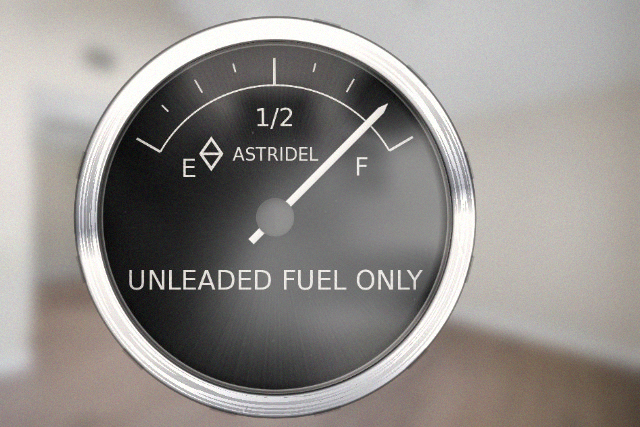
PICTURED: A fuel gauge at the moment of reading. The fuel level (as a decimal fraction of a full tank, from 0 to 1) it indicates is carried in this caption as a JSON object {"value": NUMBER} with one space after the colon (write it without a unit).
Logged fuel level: {"value": 0.875}
